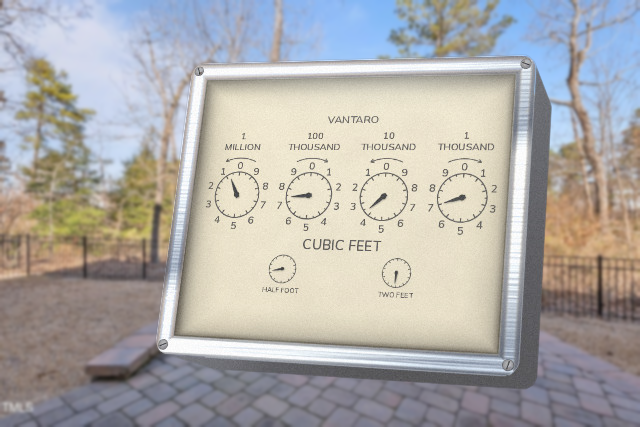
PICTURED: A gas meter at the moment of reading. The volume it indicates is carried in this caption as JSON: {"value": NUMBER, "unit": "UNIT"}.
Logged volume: {"value": 73700, "unit": "ft³"}
